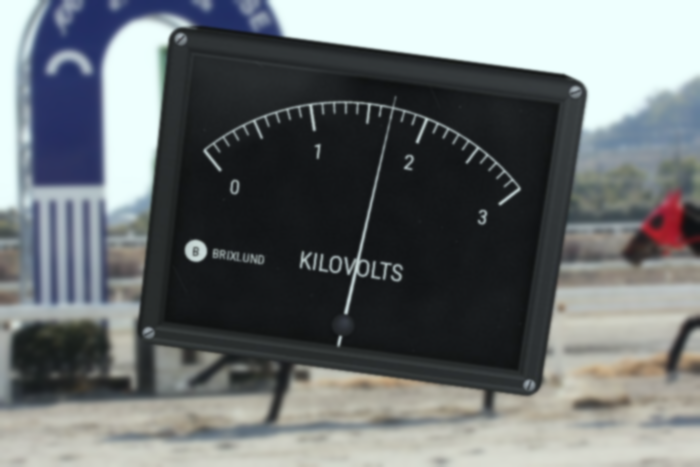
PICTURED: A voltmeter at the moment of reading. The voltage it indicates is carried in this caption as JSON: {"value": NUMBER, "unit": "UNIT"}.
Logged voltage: {"value": 1.7, "unit": "kV"}
